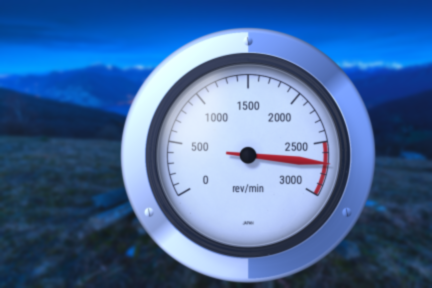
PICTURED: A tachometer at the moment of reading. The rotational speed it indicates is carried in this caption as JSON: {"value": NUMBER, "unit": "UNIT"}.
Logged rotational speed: {"value": 2700, "unit": "rpm"}
